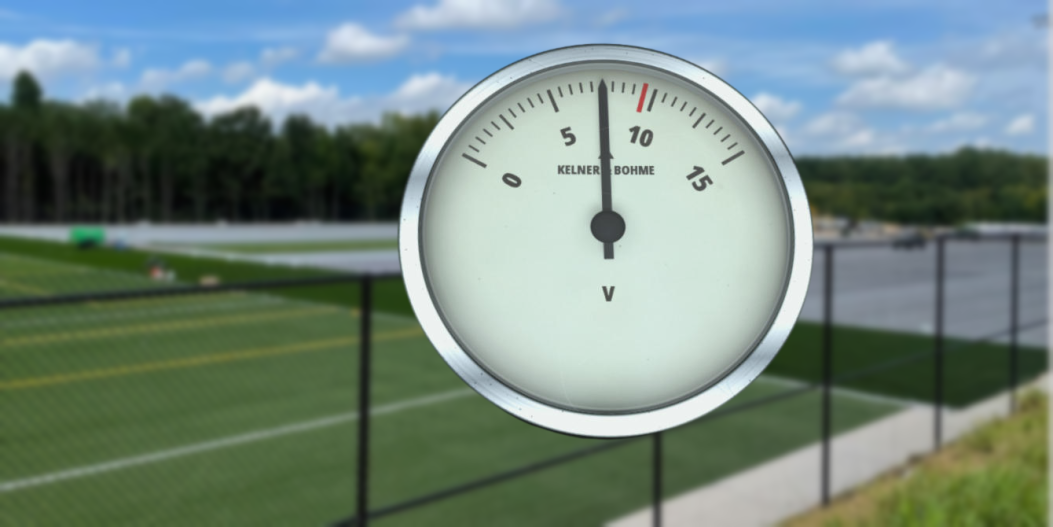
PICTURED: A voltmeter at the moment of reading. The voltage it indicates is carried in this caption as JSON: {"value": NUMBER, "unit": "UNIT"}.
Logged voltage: {"value": 7.5, "unit": "V"}
